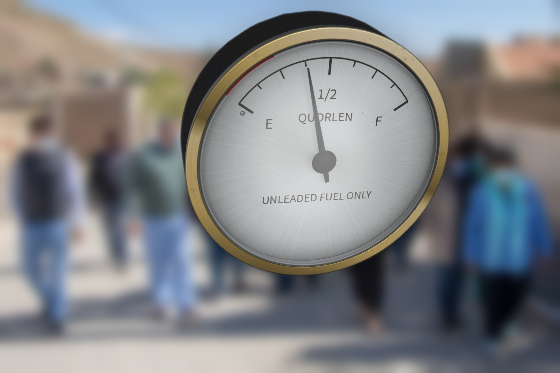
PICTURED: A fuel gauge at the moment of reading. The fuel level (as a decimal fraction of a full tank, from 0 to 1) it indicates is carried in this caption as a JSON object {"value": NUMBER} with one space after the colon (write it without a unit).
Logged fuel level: {"value": 0.375}
